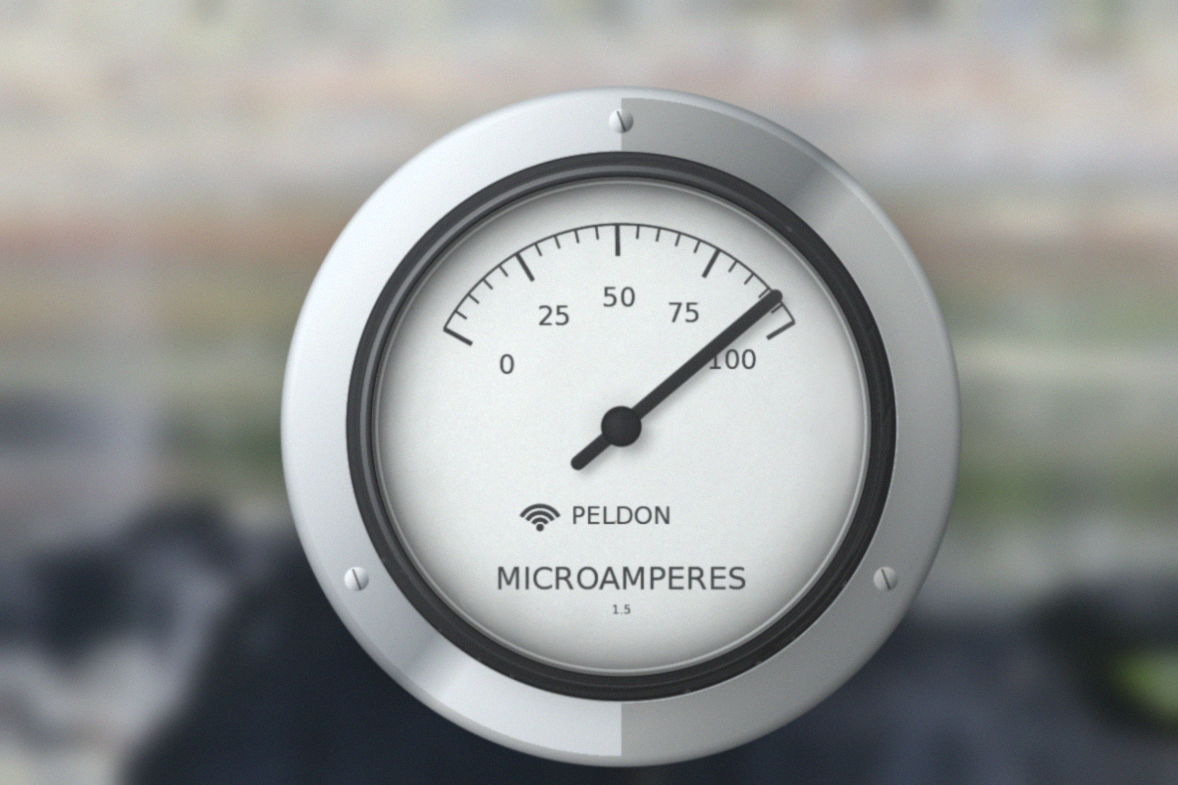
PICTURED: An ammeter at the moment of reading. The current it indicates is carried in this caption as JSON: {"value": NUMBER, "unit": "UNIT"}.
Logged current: {"value": 92.5, "unit": "µA"}
